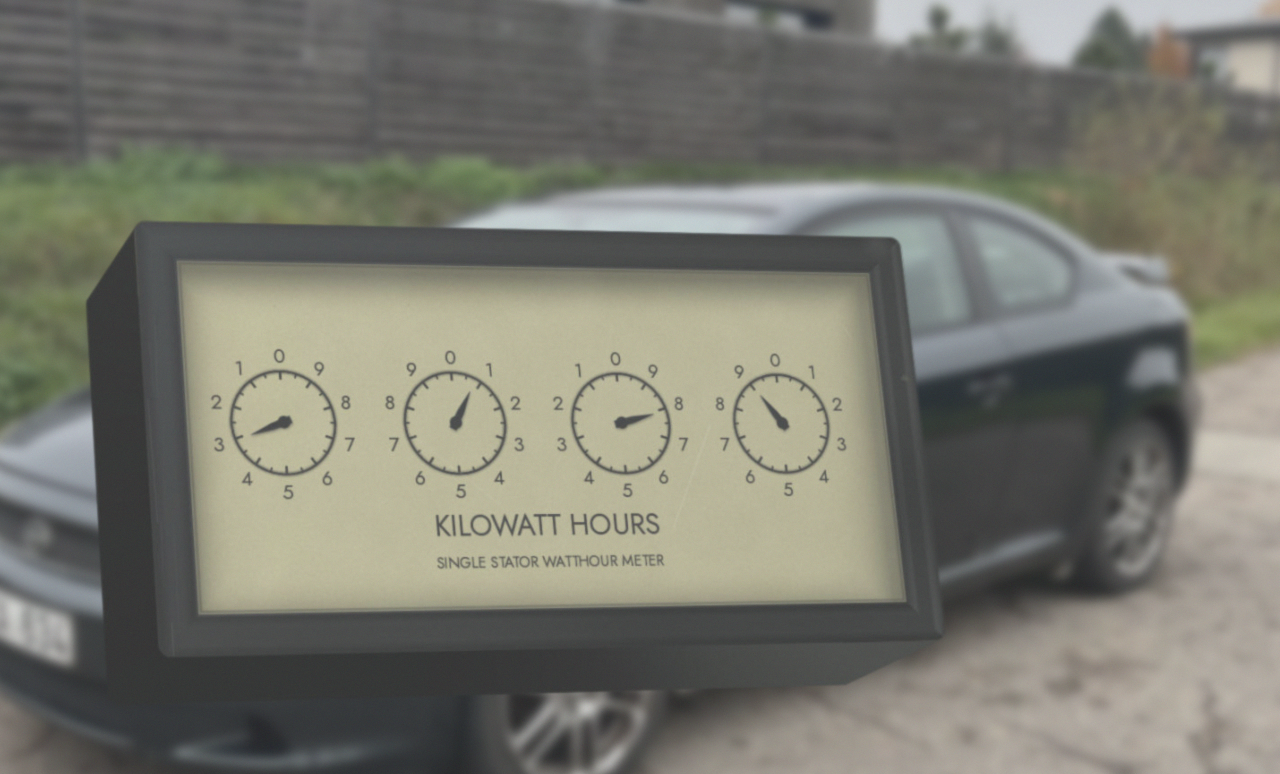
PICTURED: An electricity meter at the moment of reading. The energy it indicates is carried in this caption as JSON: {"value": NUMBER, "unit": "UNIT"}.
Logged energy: {"value": 3079, "unit": "kWh"}
